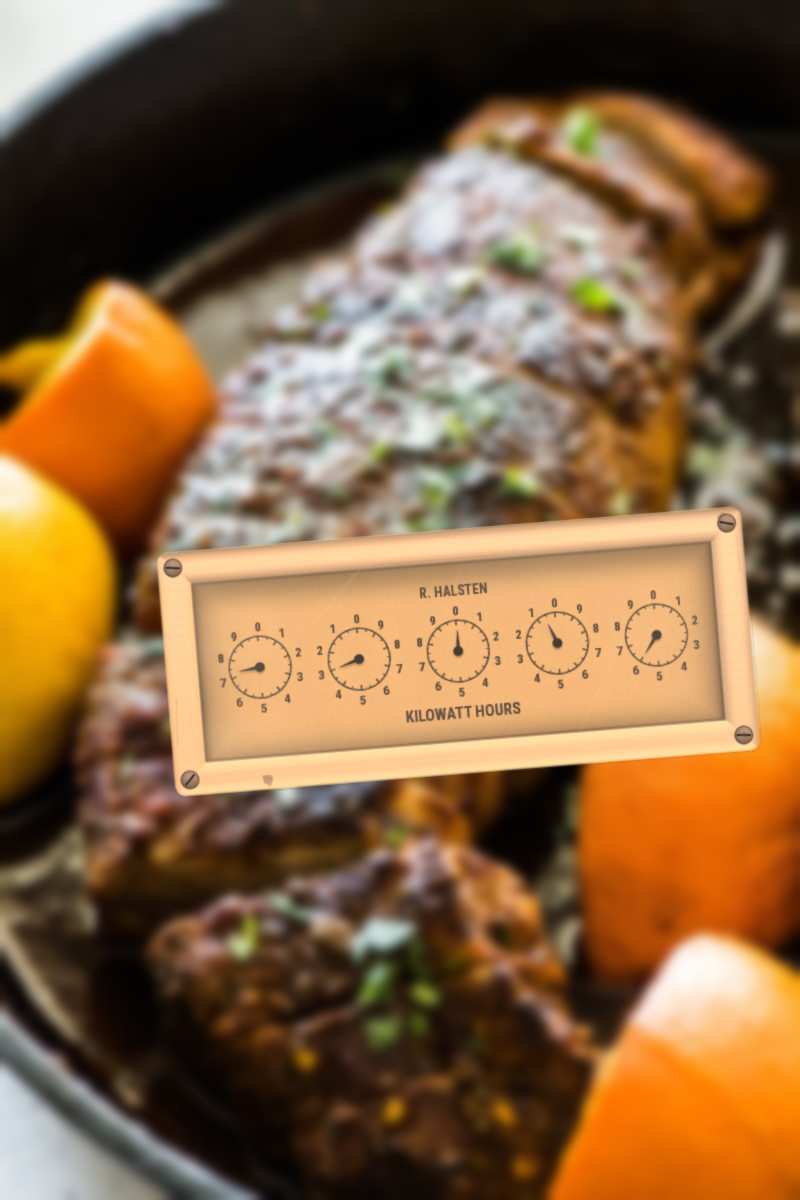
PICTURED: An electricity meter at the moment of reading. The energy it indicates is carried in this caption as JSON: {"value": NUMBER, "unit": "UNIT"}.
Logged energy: {"value": 73006, "unit": "kWh"}
